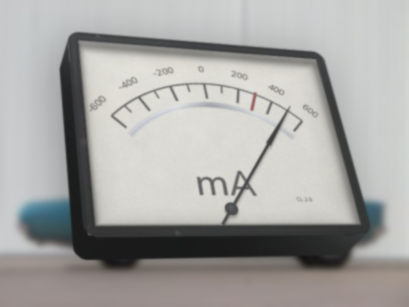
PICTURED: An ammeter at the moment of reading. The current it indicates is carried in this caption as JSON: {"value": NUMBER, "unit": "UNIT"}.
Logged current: {"value": 500, "unit": "mA"}
